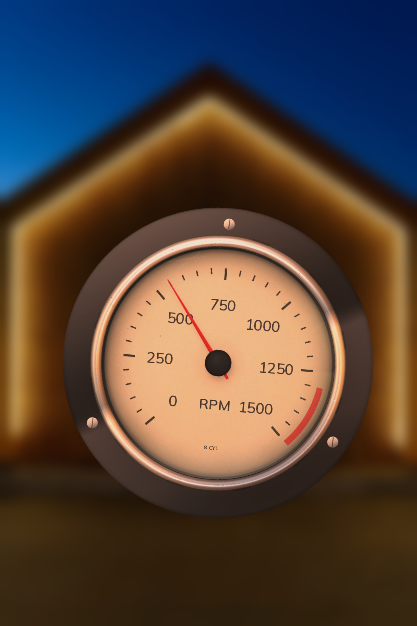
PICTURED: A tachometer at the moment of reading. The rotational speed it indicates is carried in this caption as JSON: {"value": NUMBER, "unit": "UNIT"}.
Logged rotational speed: {"value": 550, "unit": "rpm"}
